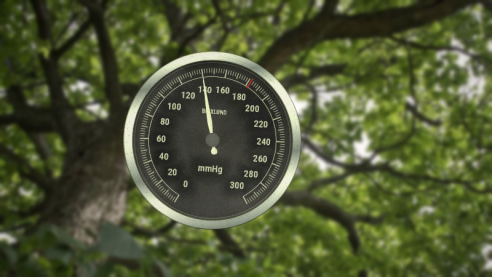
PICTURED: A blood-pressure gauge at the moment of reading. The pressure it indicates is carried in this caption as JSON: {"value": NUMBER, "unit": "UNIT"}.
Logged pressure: {"value": 140, "unit": "mmHg"}
